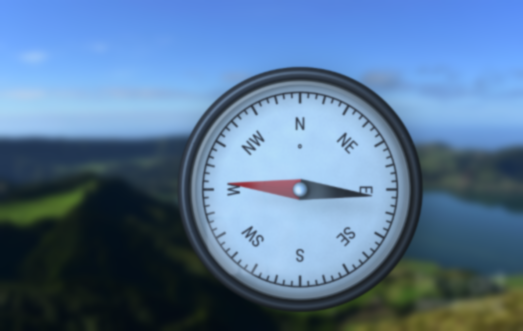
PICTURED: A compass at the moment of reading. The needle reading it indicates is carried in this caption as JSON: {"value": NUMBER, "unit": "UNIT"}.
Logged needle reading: {"value": 275, "unit": "°"}
